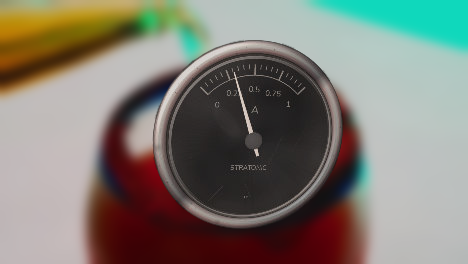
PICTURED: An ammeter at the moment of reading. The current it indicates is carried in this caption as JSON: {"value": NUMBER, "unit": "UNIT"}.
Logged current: {"value": 0.3, "unit": "A"}
